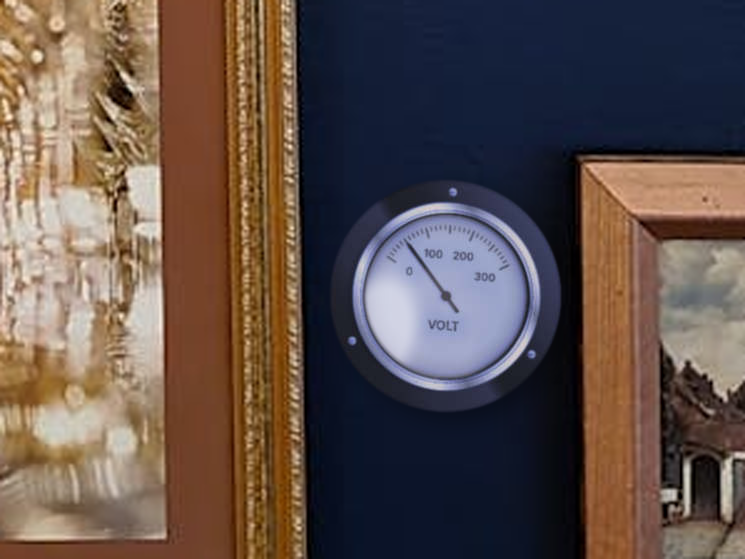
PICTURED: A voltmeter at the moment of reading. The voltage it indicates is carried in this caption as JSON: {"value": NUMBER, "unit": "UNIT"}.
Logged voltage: {"value": 50, "unit": "V"}
